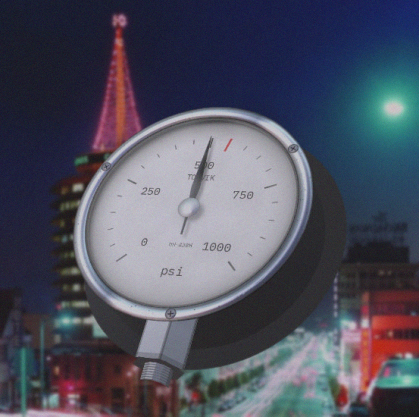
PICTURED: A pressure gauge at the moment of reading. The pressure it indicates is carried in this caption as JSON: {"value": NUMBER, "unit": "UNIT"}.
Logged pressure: {"value": 500, "unit": "psi"}
